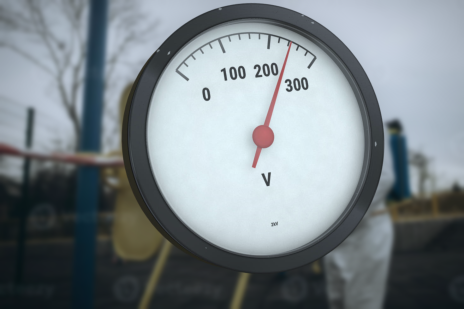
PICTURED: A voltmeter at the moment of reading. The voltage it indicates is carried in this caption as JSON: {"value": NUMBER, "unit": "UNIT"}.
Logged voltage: {"value": 240, "unit": "V"}
